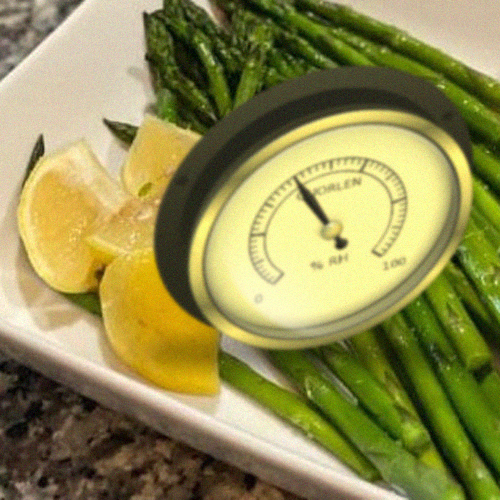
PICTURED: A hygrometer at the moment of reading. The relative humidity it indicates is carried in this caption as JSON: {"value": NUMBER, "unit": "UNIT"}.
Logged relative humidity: {"value": 40, "unit": "%"}
